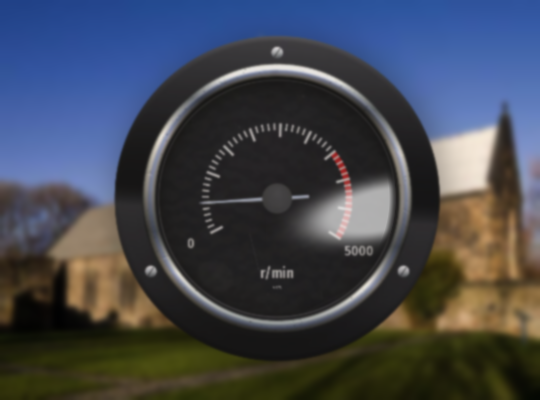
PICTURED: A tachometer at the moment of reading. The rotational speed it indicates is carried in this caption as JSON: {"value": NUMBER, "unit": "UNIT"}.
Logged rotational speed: {"value": 500, "unit": "rpm"}
